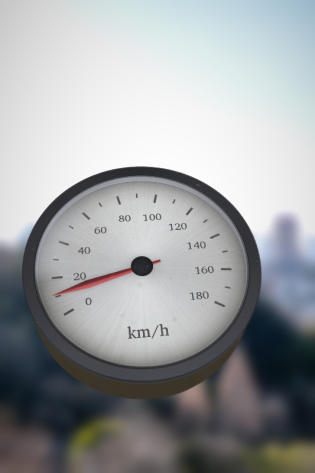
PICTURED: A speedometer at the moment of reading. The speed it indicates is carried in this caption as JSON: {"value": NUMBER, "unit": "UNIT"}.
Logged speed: {"value": 10, "unit": "km/h"}
